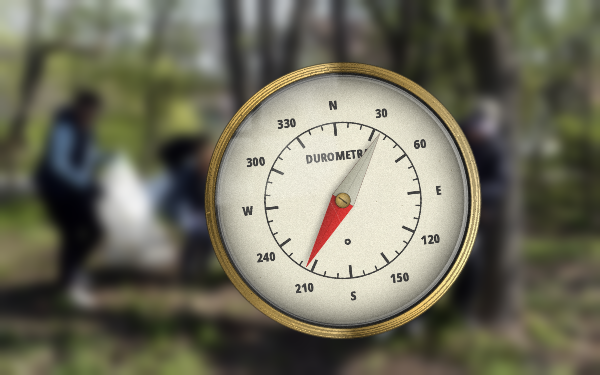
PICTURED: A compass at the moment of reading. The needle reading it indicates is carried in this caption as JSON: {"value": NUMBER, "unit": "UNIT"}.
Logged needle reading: {"value": 215, "unit": "°"}
